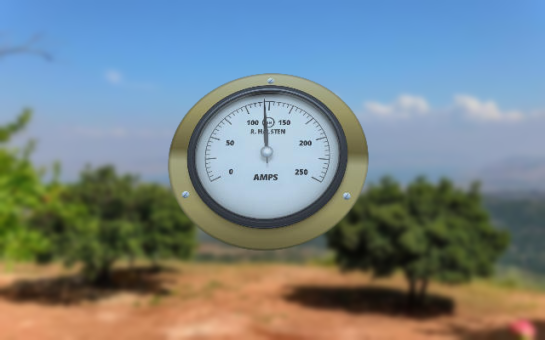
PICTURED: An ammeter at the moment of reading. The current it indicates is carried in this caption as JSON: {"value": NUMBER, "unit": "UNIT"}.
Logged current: {"value": 120, "unit": "A"}
